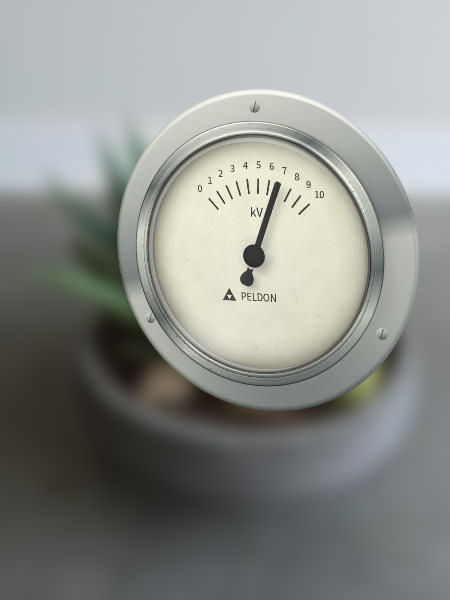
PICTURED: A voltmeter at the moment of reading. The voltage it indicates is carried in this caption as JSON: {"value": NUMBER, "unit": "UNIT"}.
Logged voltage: {"value": 7, "unit": "kV"}
